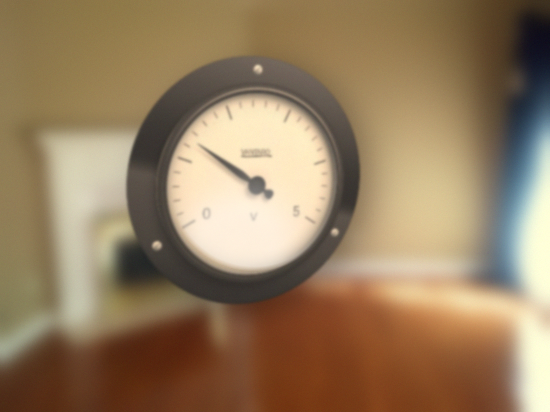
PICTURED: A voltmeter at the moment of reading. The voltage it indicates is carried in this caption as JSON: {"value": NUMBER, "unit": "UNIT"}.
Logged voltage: {"value": 1.3, "unit": "V"}
